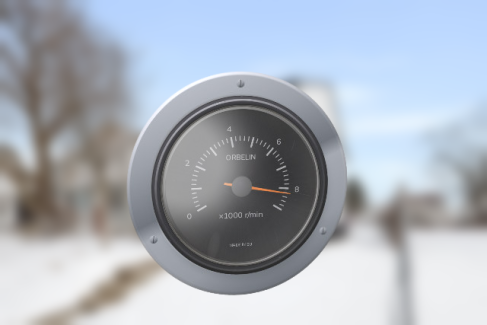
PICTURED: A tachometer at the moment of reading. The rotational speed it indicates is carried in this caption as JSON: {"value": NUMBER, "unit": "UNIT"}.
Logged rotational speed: {"value": 8200, "unit": "rpm"}
